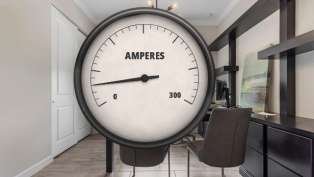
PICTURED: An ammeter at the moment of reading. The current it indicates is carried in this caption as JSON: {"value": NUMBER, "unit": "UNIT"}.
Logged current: {"value": 30, "unit": "A"}
